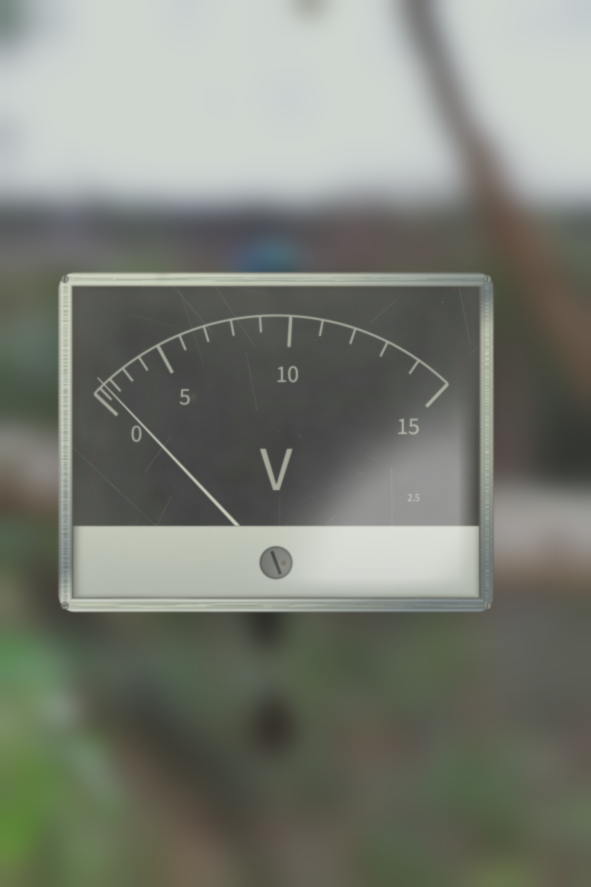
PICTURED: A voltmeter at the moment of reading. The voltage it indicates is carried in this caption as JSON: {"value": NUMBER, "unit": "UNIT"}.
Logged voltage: {"value": 1.5, "unit": "V"}
